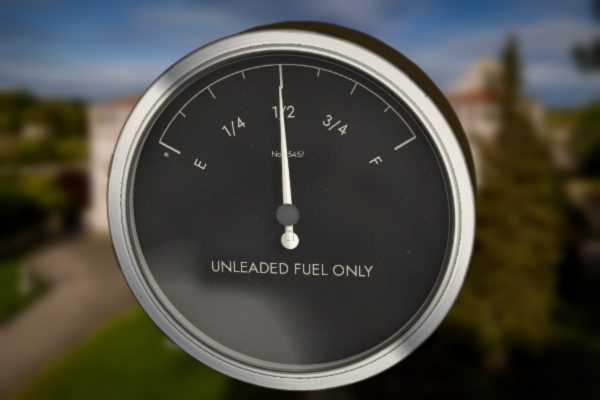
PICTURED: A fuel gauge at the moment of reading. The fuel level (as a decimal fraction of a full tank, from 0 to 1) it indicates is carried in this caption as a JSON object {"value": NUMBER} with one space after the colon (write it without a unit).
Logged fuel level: {"value": 0.5}
